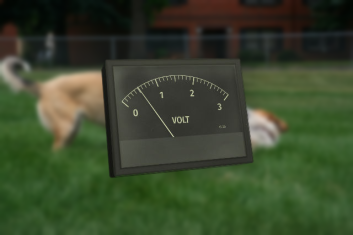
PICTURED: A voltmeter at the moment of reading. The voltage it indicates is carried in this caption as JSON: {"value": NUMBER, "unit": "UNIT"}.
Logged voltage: {"value": 0.5, "unit": "V"}
